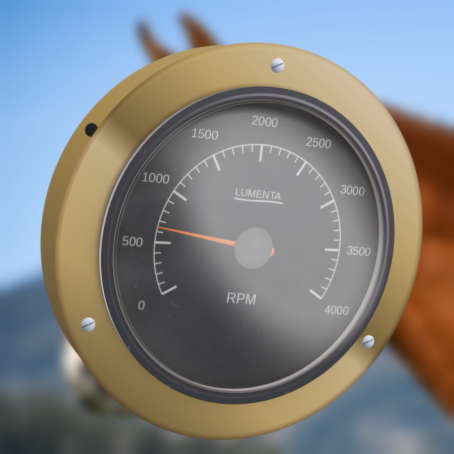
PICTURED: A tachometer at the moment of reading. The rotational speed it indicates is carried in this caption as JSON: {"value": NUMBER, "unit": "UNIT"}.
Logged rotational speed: {"value": 650, "unit": "rpm"}
